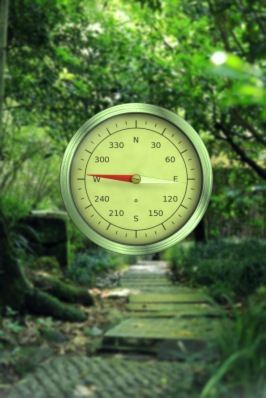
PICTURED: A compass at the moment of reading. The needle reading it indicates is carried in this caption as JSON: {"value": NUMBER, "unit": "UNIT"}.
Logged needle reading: {"value": 275, "unit": "°"}
